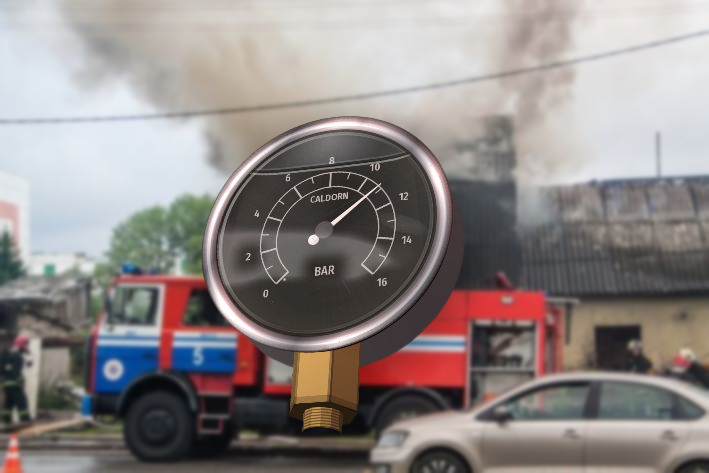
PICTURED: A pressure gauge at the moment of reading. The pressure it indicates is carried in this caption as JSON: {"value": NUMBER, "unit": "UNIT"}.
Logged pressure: {"value": 11, "unit": "bar"}
